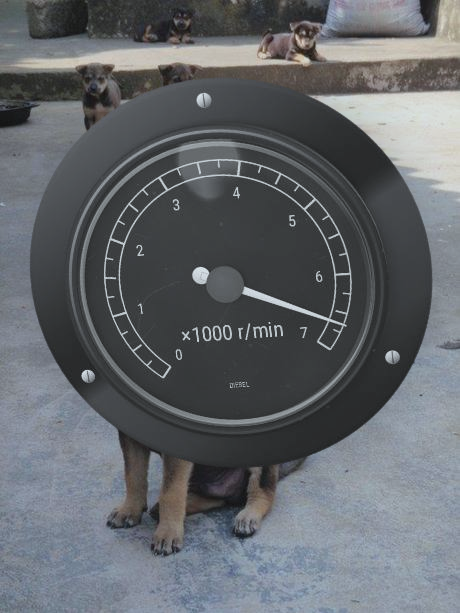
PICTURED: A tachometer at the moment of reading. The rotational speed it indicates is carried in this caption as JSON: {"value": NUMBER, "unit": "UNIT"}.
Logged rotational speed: {"value": 6625, "unit": "rpm"}
